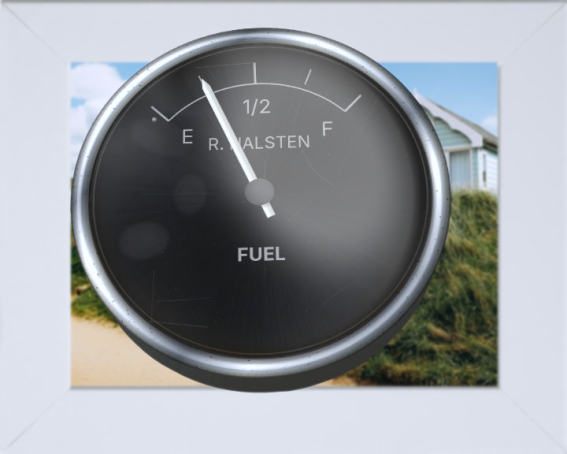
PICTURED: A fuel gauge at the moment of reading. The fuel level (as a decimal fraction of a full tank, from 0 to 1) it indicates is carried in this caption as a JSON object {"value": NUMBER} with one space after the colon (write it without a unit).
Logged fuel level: {"value": 0.25}
